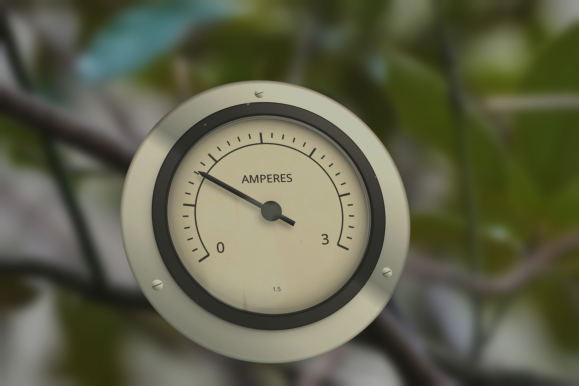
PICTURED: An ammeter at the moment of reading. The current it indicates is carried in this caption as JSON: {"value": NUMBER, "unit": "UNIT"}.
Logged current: {"value": 0.8, "unit": "A"}
